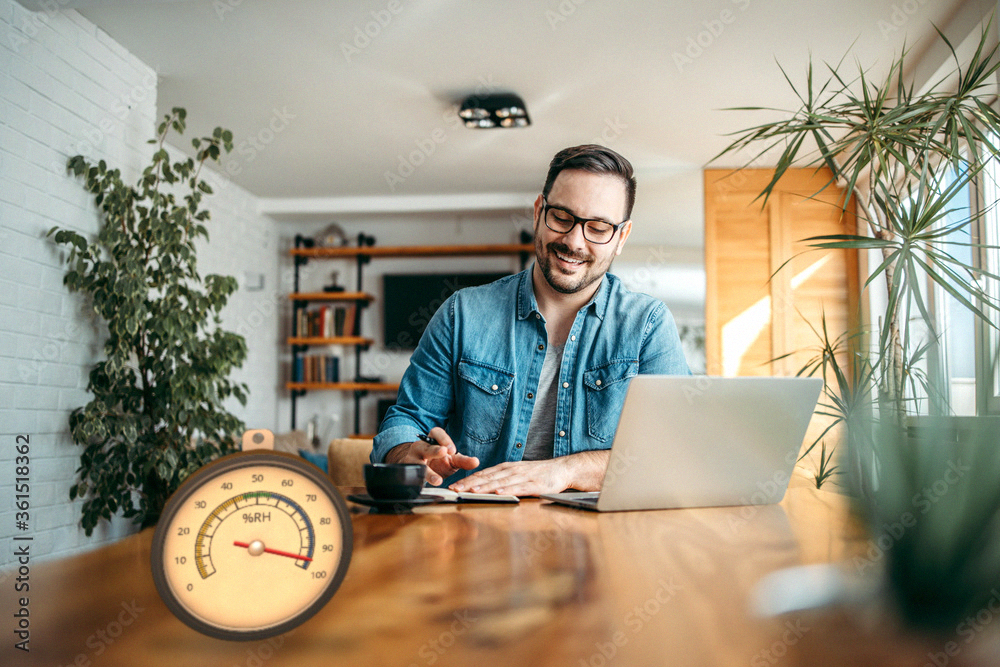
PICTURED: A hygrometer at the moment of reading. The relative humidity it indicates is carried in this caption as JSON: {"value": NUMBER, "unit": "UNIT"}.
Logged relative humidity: {"value": 95, "unit": "%"}
